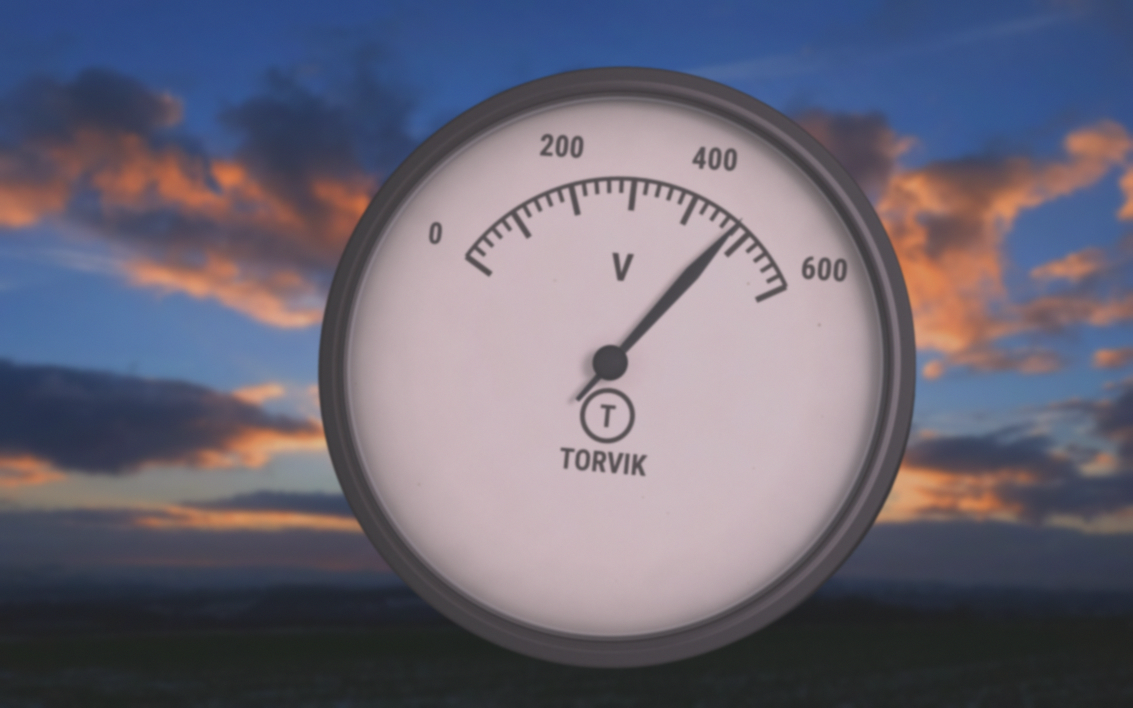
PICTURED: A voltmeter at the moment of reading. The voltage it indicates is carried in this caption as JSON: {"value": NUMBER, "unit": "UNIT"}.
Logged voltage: {"value": 480, "unit": "V"}
